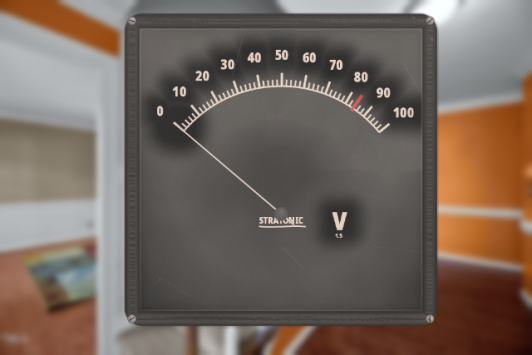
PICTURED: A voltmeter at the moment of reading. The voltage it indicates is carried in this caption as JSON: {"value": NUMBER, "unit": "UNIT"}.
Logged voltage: {"value": 0, "unit": "V"}
